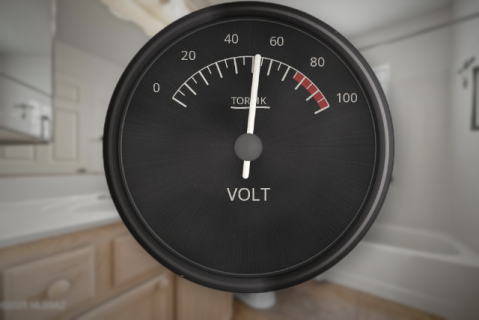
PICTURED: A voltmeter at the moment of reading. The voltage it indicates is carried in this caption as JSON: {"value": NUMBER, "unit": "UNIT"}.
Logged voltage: {"value": 52.5, "unit": "V"}
